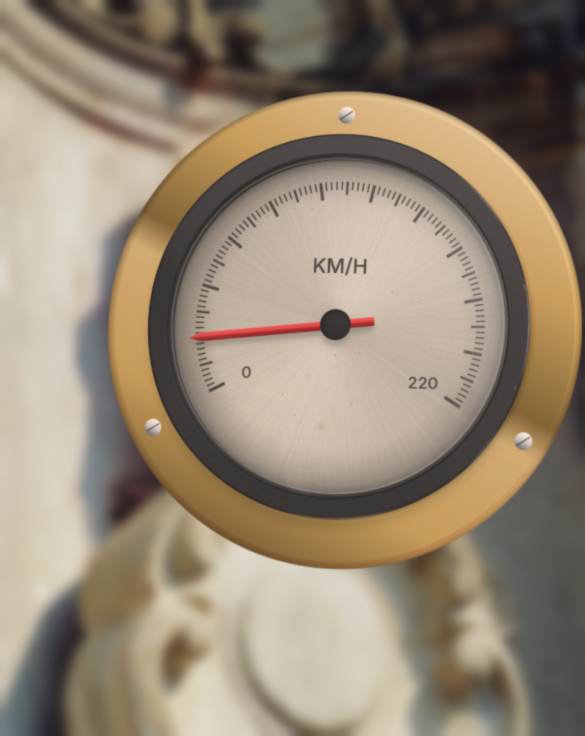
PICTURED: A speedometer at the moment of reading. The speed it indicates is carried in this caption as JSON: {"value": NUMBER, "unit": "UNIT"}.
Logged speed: {"value": 20, "unit": "km/h"}
